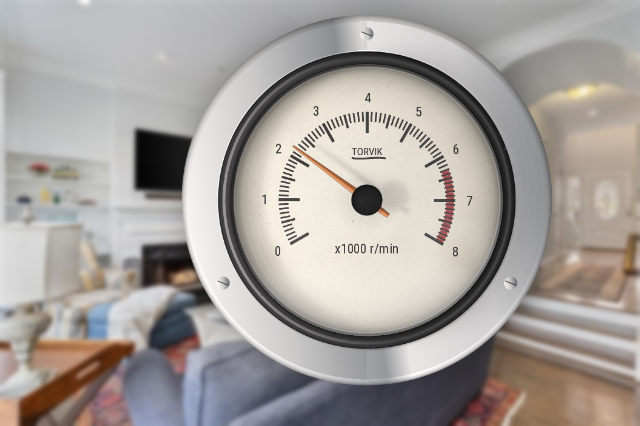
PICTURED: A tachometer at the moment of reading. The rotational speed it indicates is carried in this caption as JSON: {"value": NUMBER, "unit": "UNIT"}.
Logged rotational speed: {"value": 2200, "unit": "rpm"}
